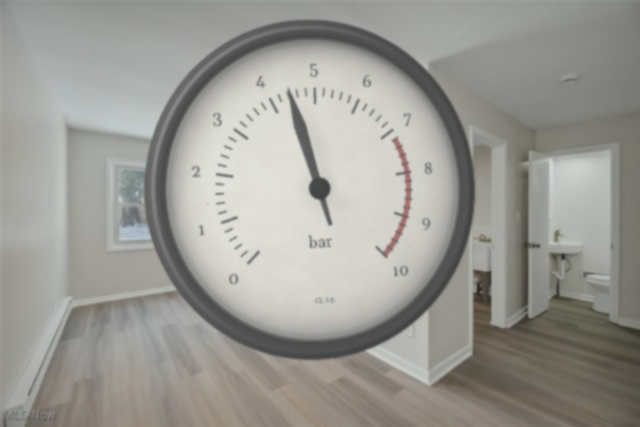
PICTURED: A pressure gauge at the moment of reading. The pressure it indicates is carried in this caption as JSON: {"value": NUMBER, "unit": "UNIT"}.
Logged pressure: {"value": 4.4, "unit": "bar"}
